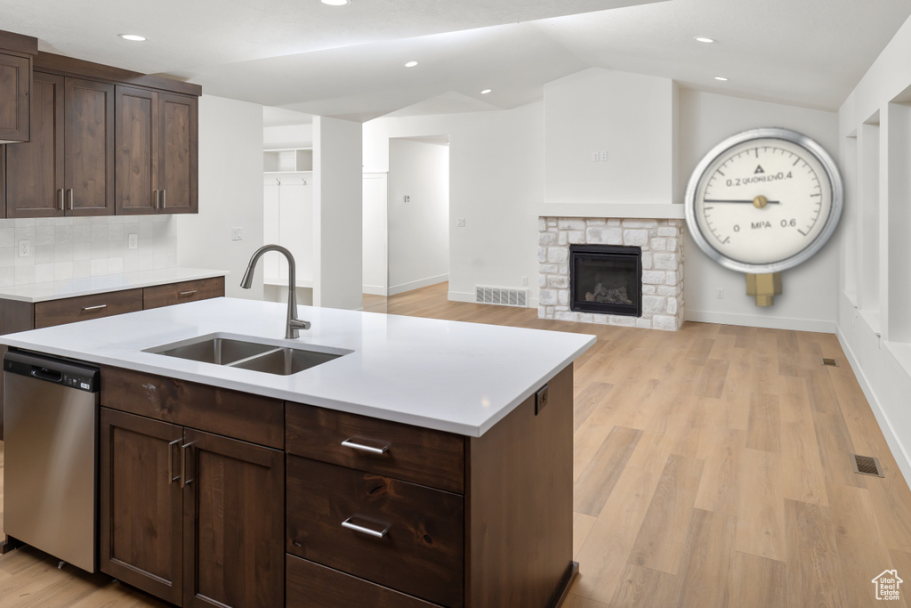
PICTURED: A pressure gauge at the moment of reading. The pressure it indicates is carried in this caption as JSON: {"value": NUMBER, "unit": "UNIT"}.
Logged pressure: {"value": 0.12, "unit": "MPa"}
